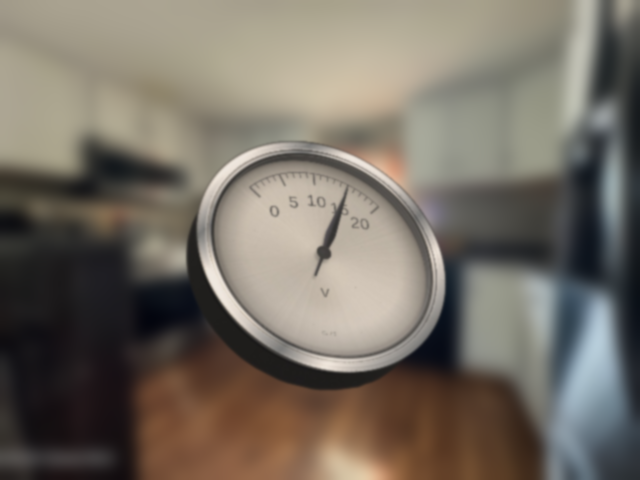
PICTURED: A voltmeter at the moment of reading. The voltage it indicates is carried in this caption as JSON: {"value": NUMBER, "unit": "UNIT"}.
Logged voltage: {"value": 15, "unit": "V"}
